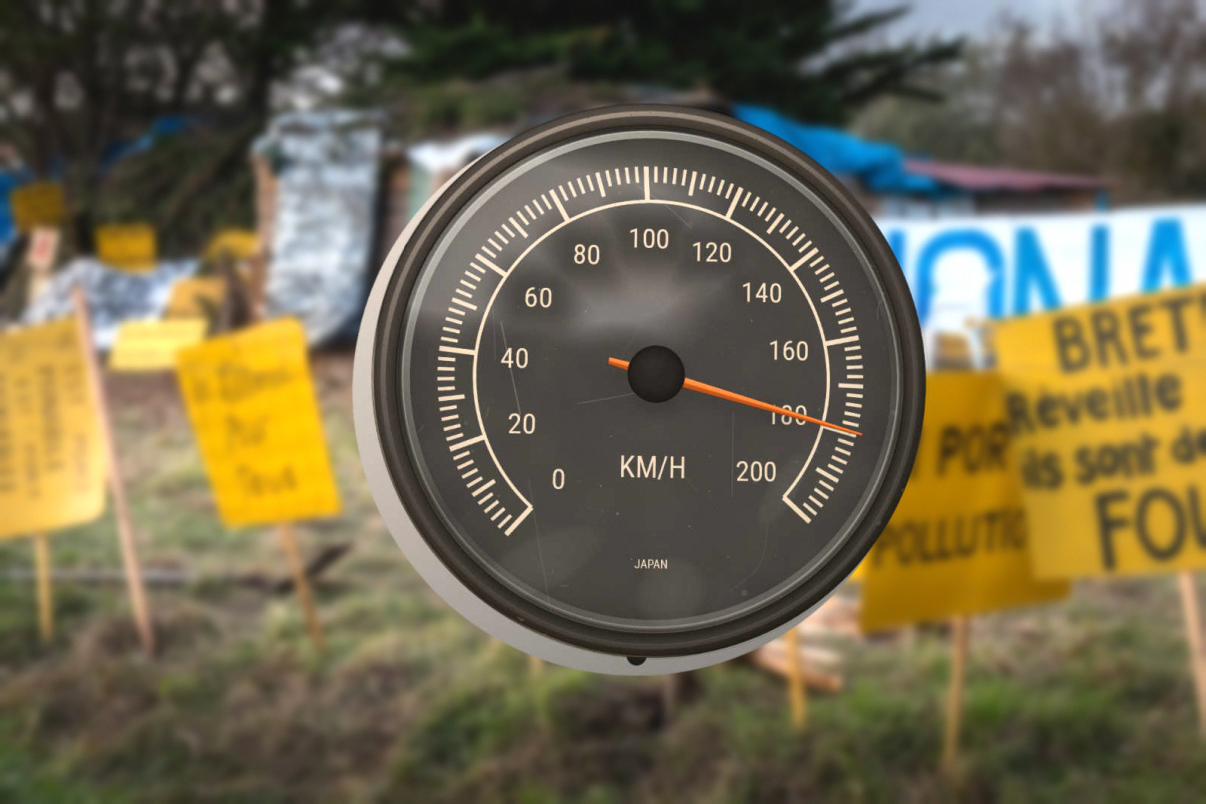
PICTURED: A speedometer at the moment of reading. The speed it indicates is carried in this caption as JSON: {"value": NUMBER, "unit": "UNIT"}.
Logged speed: {"value": 180, "unit": "km/h"}
